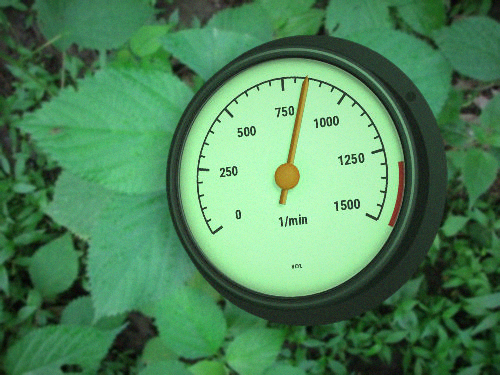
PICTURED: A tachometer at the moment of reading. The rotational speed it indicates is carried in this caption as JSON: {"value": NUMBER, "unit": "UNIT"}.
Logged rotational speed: {"value": 850, "unit": "rpm"}
